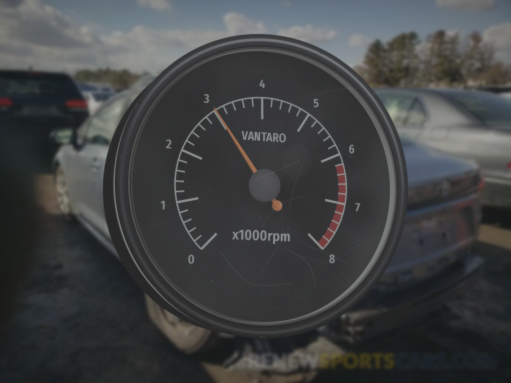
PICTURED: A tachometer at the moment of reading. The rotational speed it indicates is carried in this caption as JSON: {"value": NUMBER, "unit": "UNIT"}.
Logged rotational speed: {"value": 3000, "unit": "rpm"}
